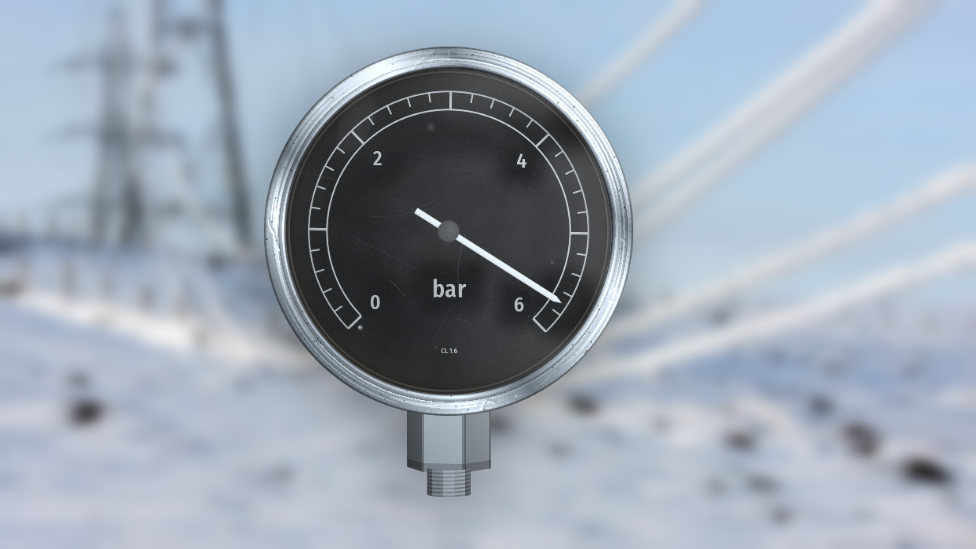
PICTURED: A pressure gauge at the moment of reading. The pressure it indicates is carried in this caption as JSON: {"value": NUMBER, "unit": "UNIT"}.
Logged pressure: {"value": 5.7, "unit": "bar"}
